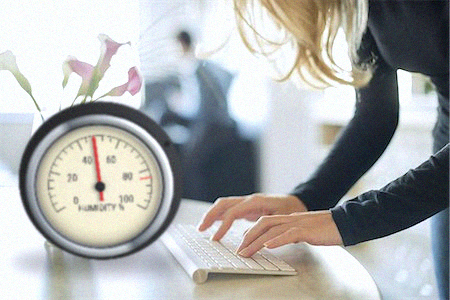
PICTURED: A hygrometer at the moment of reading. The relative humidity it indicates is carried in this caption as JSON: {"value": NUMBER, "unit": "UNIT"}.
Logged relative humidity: {"value": 48, "unit": "%"}
